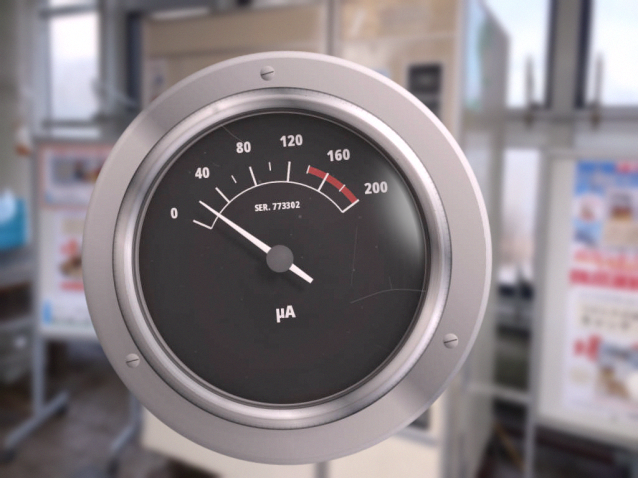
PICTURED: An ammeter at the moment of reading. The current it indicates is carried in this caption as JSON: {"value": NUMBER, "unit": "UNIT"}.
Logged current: {"value": 20, "unit": "µA"}
